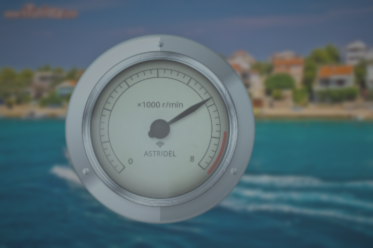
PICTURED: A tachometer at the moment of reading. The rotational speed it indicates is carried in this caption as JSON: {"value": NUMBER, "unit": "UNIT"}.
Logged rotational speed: {"value": 5800, "unit": "rpm"}
